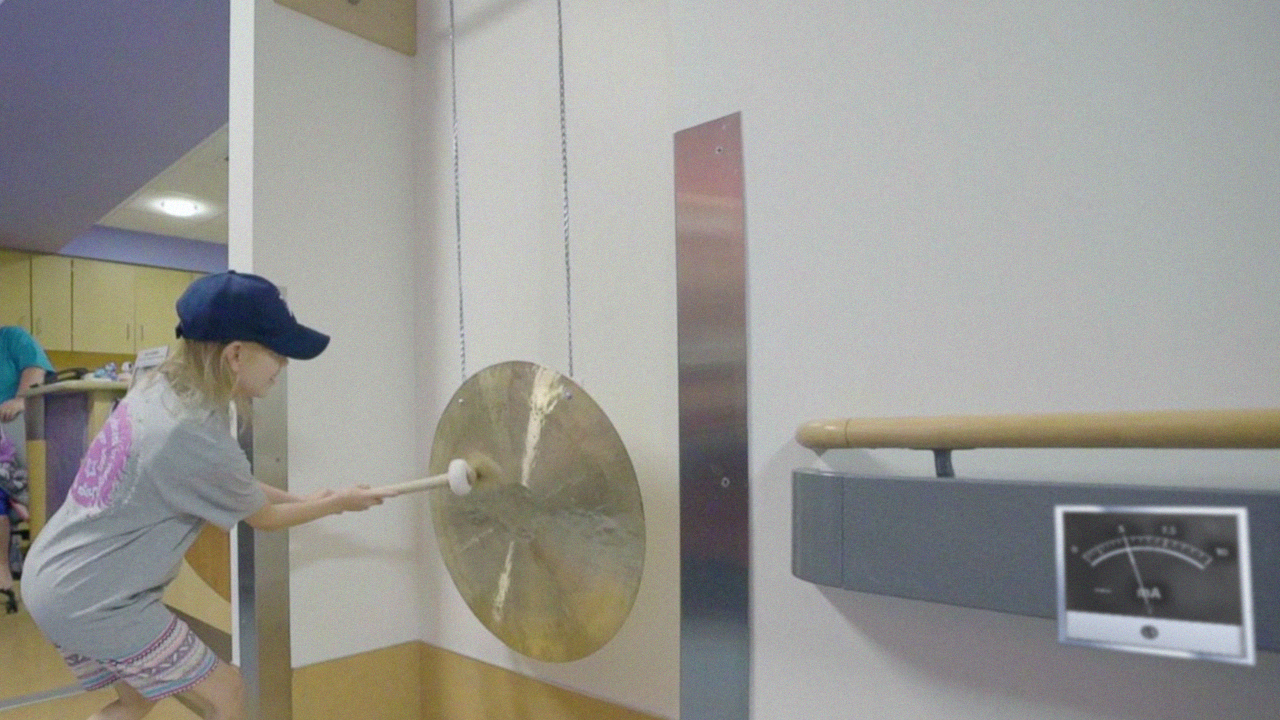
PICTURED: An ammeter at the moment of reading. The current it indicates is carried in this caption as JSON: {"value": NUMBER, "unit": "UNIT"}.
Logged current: {"value": 5, "unit": "mA"}
